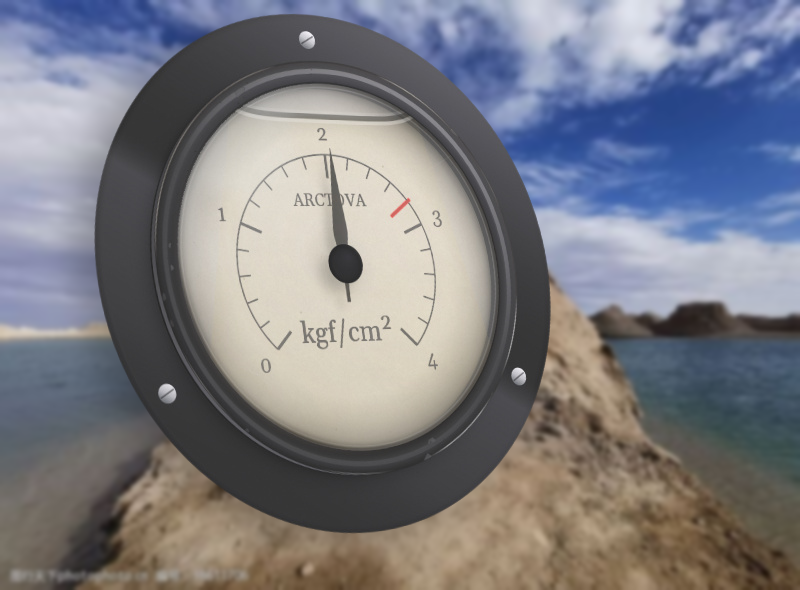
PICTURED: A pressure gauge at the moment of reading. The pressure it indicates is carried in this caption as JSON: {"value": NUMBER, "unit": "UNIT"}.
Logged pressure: {"value": 2, "unit": "kg/cm²"}
